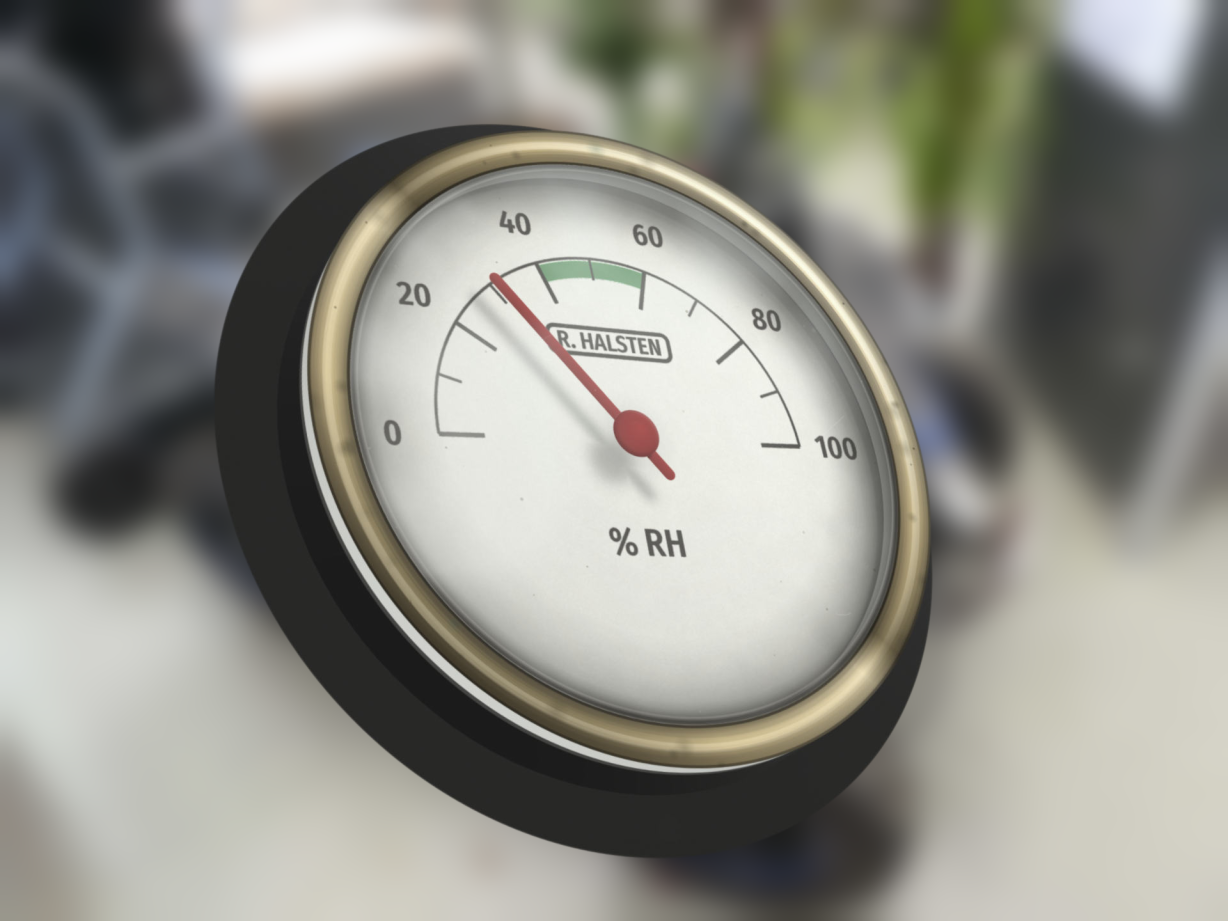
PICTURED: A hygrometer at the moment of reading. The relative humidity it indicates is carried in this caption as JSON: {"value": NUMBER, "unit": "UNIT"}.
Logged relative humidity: {"value": 30, "unit": "%"}
